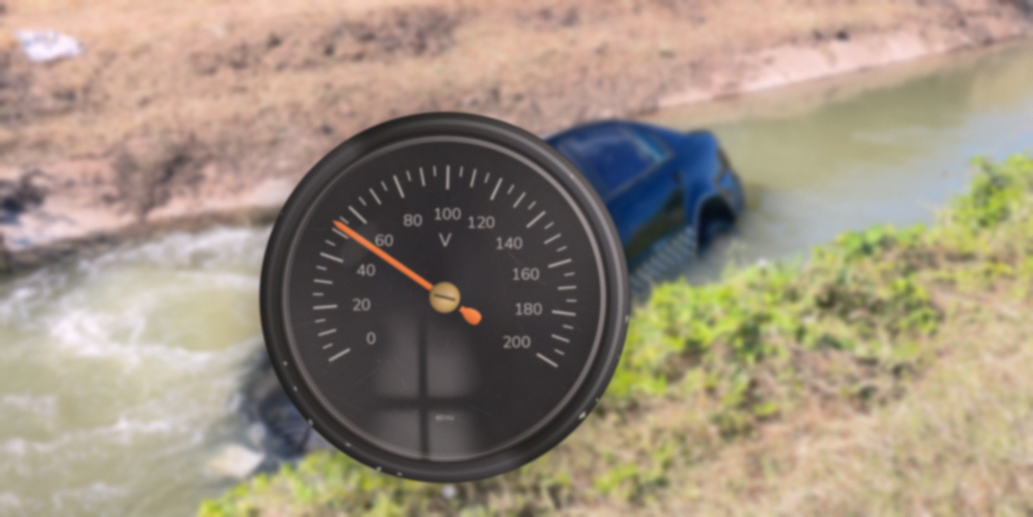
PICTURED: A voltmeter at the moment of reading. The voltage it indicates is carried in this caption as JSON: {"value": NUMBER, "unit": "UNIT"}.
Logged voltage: {"value": 52.5, "unit": "V"}
